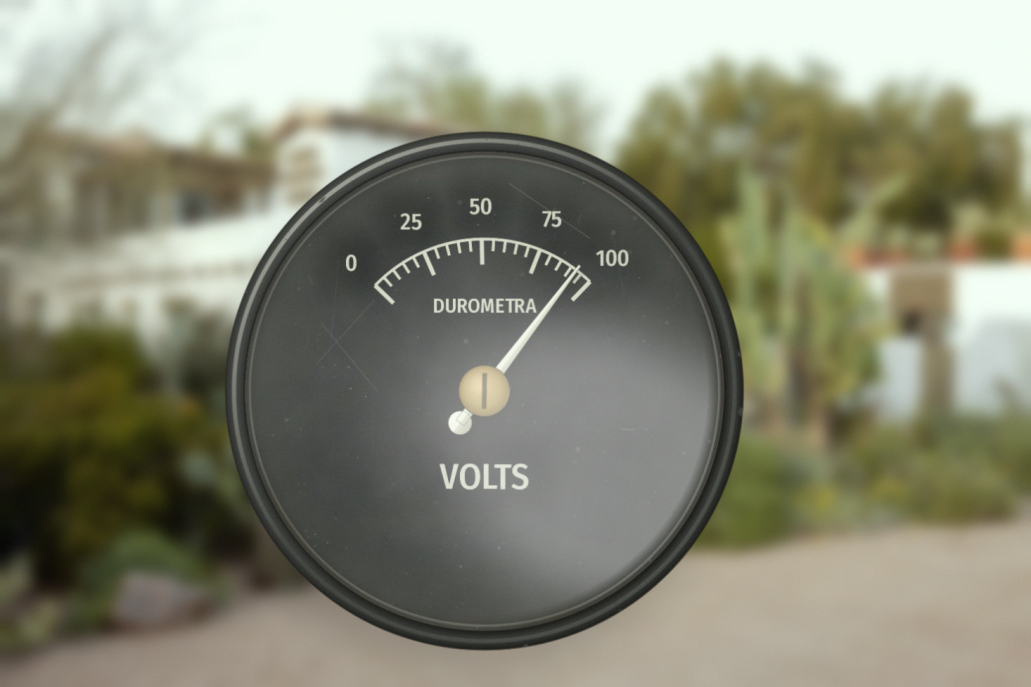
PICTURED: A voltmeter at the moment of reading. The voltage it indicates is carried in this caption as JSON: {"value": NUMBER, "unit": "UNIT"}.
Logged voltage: {"value": 92.5, "unit": "V"}
